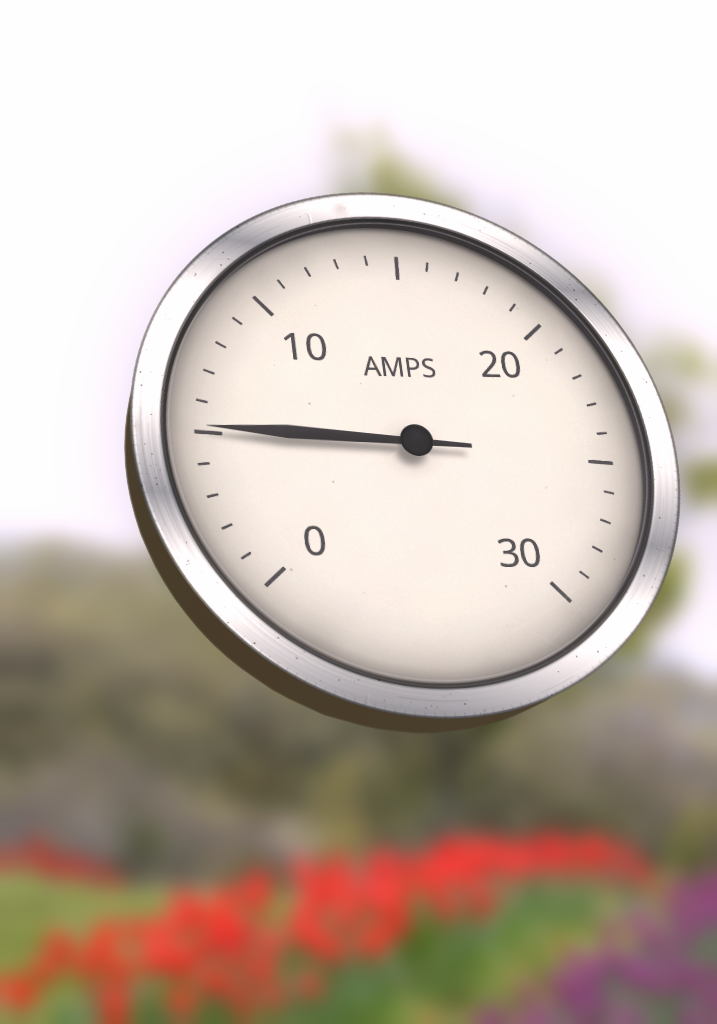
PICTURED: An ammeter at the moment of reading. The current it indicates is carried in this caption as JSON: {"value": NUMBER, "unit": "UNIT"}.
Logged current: {"value": 5, "unit": "A"}
